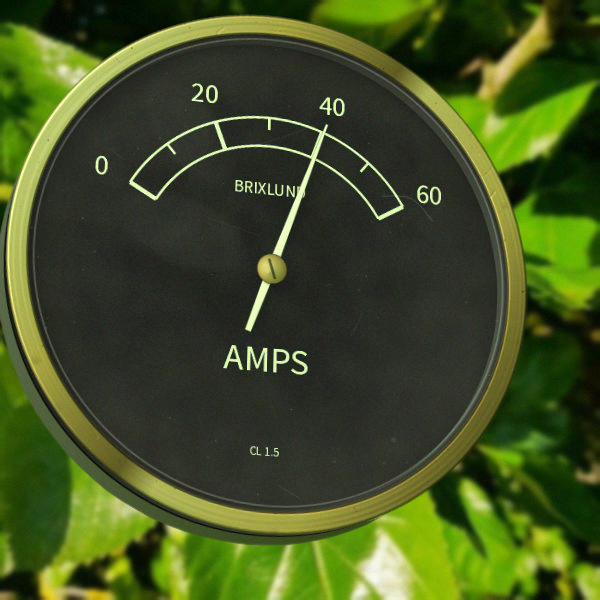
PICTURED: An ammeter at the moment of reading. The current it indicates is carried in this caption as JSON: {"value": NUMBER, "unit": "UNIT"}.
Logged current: {"value": 40, "unit": "A"}
